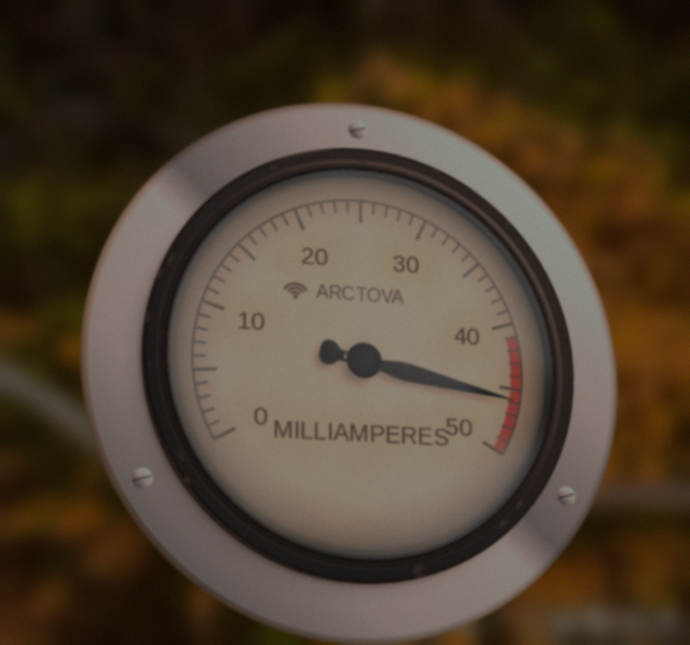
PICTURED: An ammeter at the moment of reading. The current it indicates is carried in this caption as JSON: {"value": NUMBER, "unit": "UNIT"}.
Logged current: {"value": 46, "unit": "mA"}
